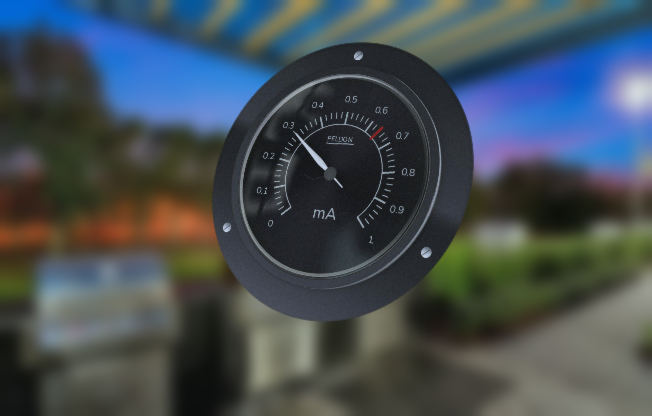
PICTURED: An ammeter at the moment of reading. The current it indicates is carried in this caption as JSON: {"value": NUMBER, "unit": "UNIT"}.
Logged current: {"value": 0.3, "unit": "mA"}
